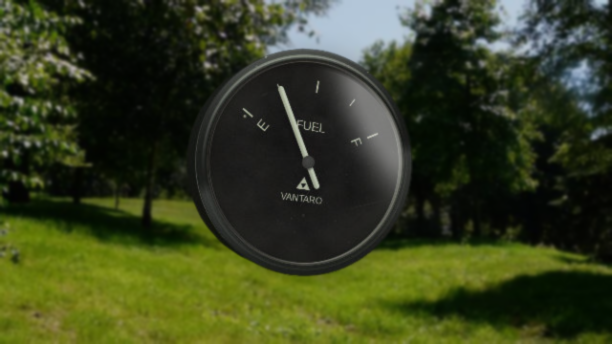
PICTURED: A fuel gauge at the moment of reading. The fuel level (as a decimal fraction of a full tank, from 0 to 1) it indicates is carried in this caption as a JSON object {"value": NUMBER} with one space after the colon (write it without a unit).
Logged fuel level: {"value": 0.25}
